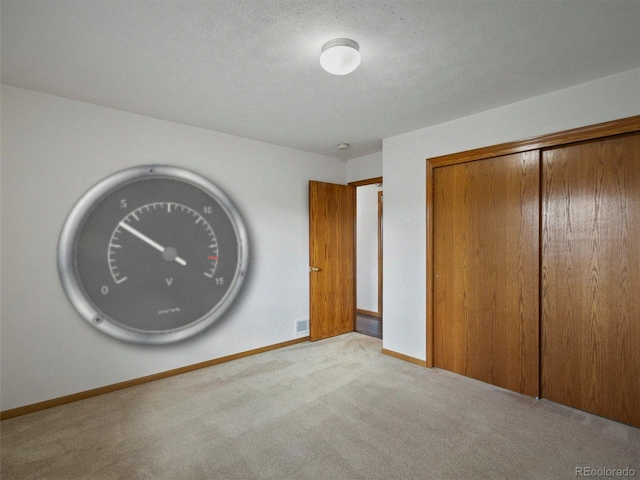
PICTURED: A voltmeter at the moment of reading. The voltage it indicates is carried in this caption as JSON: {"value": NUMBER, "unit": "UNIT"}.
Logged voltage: {"value": 4, "unit": "V"}
